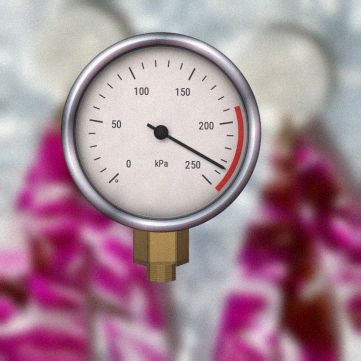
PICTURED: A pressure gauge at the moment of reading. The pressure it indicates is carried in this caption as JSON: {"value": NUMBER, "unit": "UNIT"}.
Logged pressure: {"value": 235, "unit": "kPa"}
